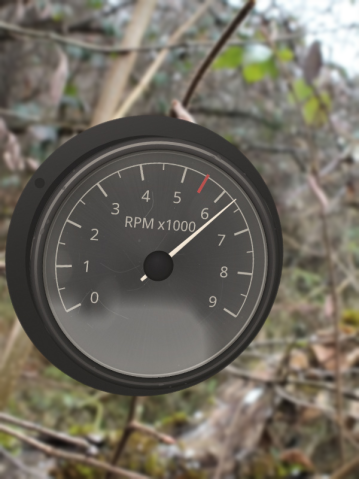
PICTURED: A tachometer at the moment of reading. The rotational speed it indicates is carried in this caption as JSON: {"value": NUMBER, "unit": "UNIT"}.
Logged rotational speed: {"value": 6250, "unit": "rpm"}
